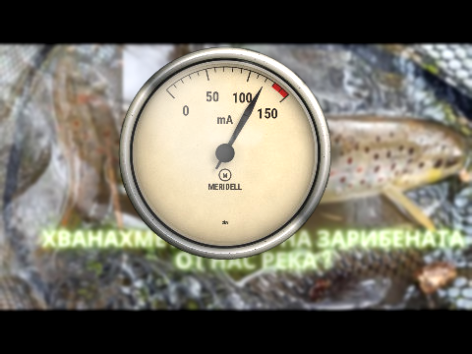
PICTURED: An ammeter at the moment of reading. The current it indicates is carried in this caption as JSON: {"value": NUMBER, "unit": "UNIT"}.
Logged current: {"value": 120, "unit": "mA"}
